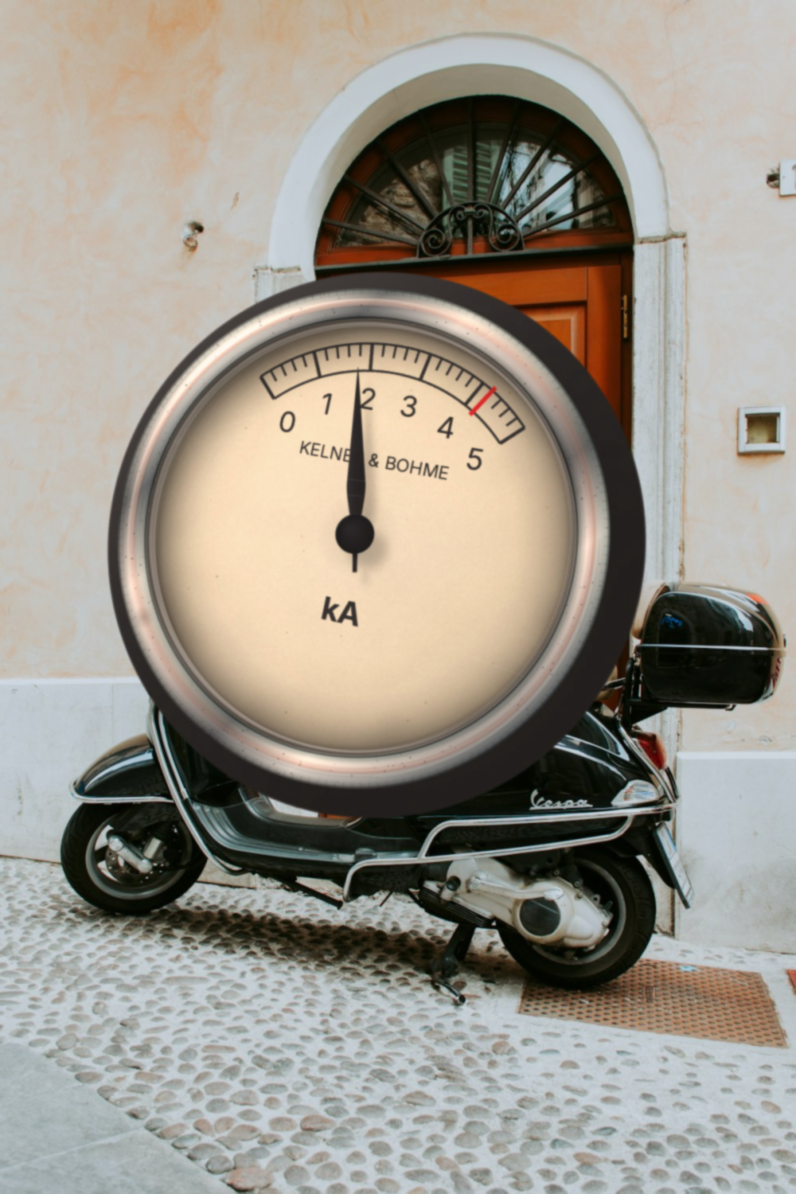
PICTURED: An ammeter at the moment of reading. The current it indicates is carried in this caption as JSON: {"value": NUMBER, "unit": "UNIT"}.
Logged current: {"value": 1.8, "unit": "kA"}
